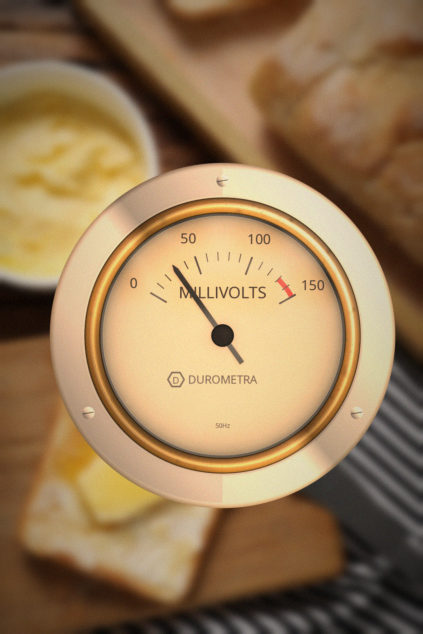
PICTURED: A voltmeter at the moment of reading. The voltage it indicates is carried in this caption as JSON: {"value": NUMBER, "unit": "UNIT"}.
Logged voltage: {"value": 30, "unit": "mV"}
